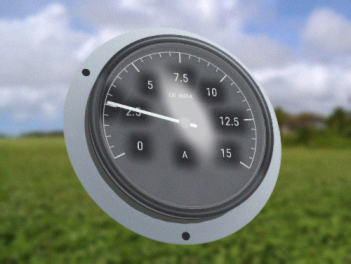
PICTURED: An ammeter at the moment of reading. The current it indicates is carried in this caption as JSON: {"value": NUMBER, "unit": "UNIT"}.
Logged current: {"value": 2.5, "unit": "A"}
